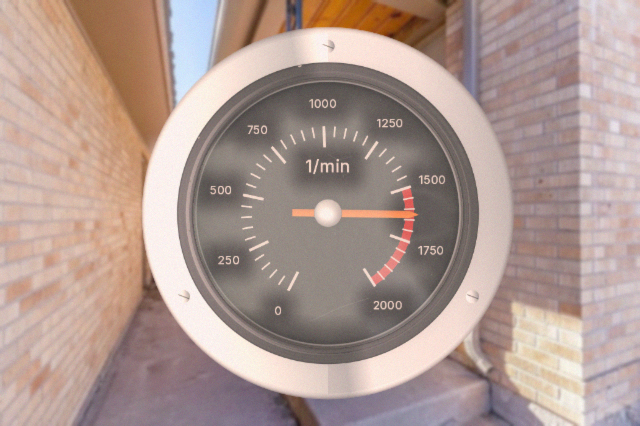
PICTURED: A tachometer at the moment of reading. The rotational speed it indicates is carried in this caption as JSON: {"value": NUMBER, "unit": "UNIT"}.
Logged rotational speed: {"value": 1625, "unit": "rpm"}
